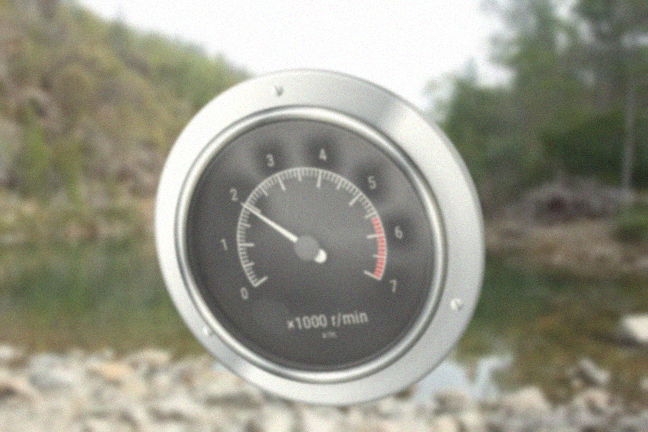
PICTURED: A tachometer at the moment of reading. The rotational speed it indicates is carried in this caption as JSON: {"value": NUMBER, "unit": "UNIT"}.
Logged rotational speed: {"value": 2000, "unit": "rpm"}
